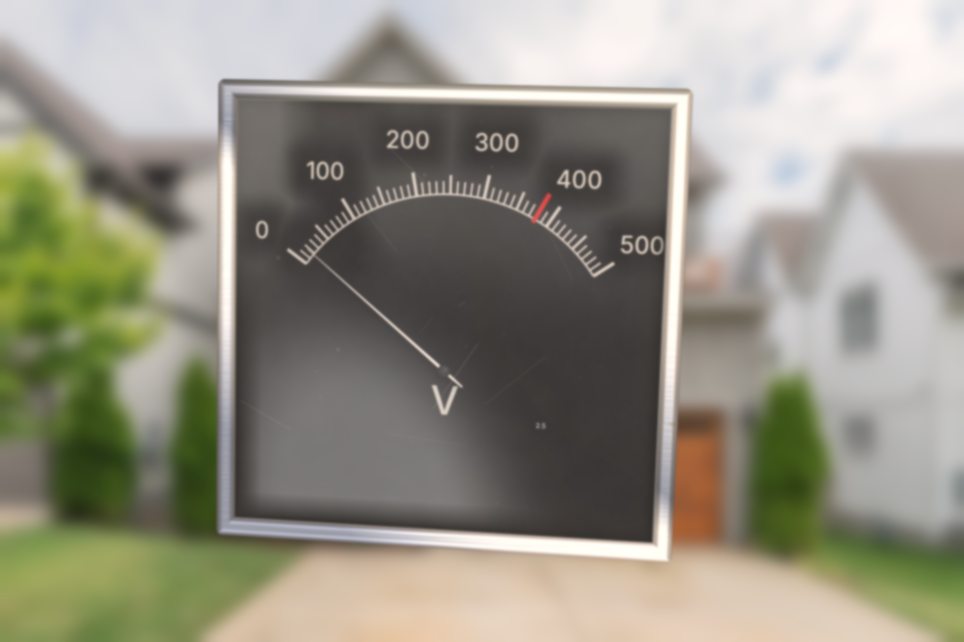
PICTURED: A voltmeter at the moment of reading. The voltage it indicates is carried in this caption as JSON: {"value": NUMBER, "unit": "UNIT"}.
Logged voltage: {"value": 20, "unit": "V"}
